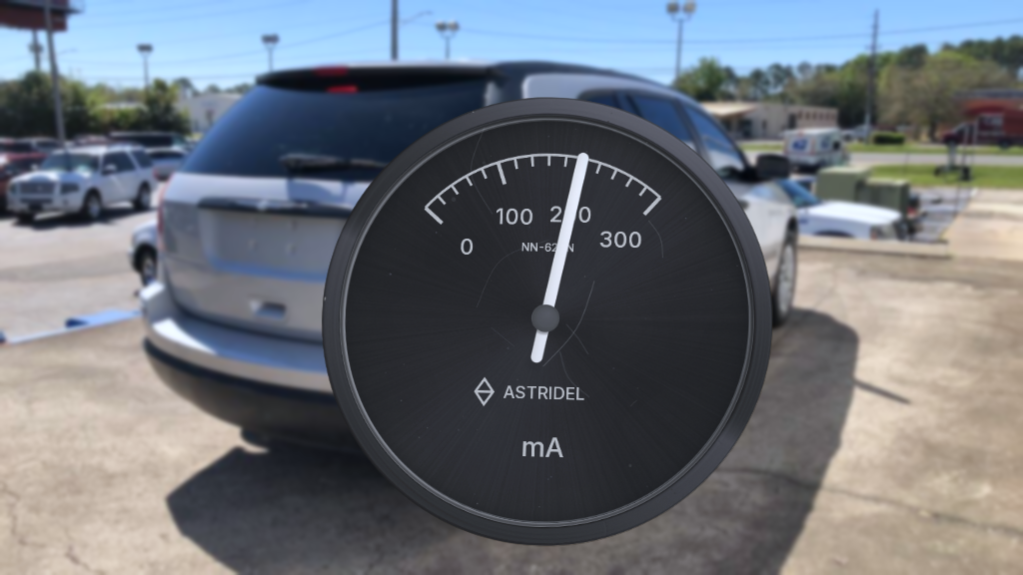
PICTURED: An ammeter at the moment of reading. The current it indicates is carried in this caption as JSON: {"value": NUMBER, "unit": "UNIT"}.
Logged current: {"value": 200, "unit": "mA"}
